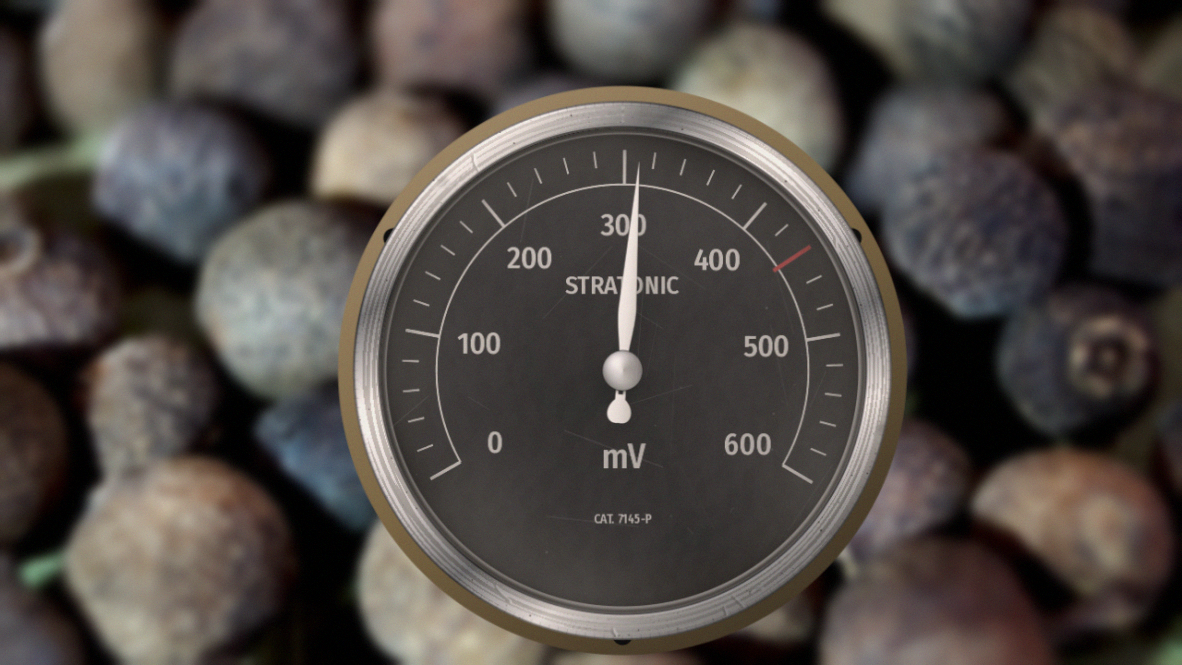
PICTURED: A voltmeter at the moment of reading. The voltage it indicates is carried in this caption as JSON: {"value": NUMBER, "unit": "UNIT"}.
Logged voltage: {"value": 310, "unit": "mV"}
